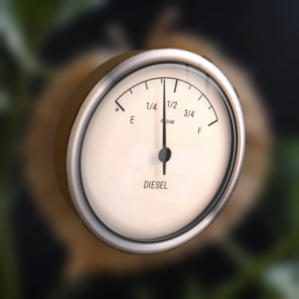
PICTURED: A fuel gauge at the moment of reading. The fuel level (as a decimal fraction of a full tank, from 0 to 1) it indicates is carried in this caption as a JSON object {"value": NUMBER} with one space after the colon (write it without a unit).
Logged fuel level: {"value": 0.375}
